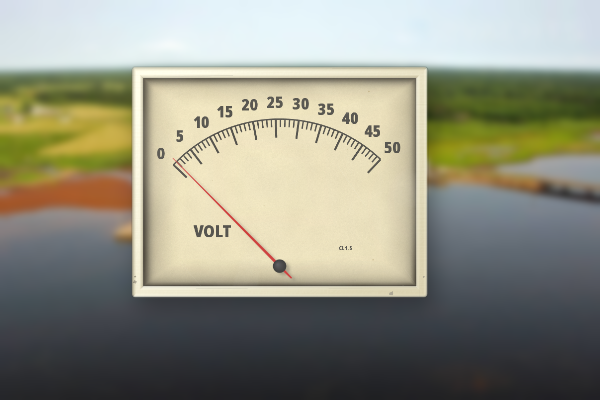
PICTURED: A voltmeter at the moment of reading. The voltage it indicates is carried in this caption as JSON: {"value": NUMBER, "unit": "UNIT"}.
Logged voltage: {"value": 1, "unit": "V"}
